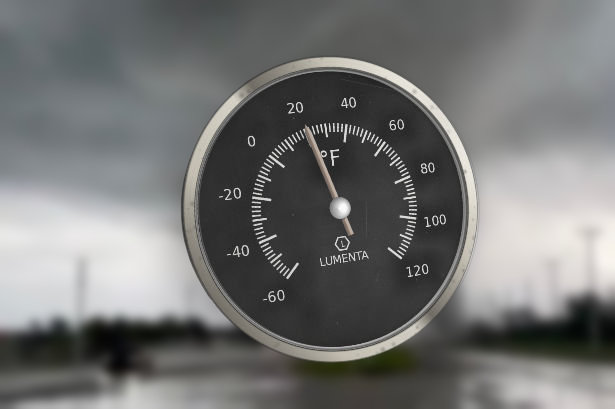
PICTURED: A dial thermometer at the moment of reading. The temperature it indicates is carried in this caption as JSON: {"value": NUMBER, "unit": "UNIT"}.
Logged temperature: {"value": 20, "unit": "°F"}
